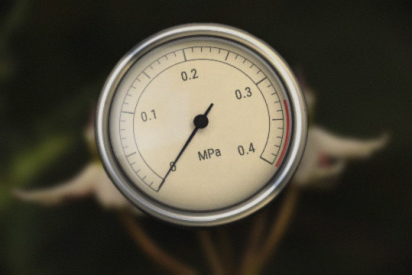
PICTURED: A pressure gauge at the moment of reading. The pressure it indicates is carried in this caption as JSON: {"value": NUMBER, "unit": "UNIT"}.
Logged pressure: {"value": 0, "unit": "MPa"}
